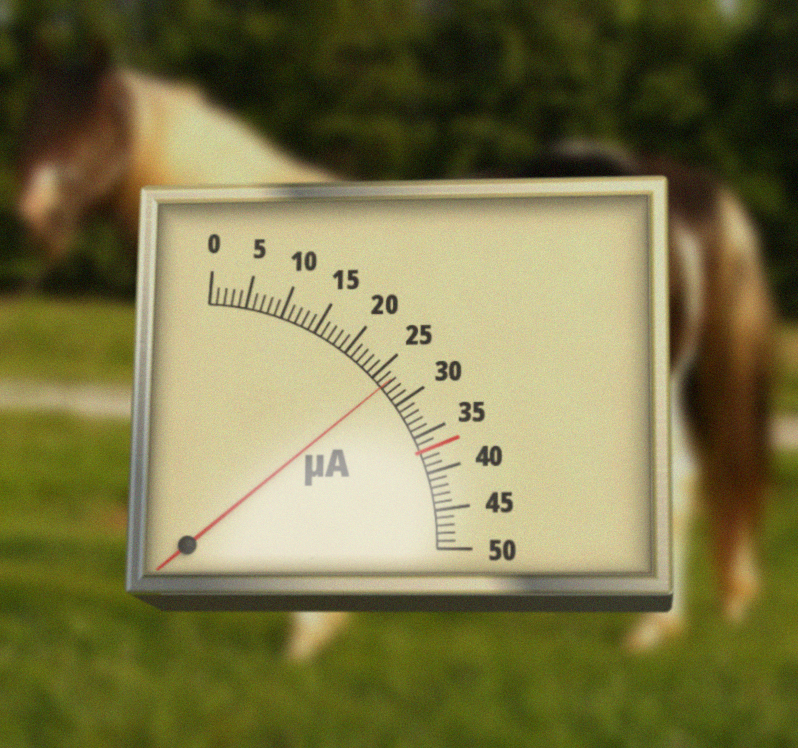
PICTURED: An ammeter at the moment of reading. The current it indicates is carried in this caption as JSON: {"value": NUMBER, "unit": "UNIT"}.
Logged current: {"value": 27, "unit": "µA"}
